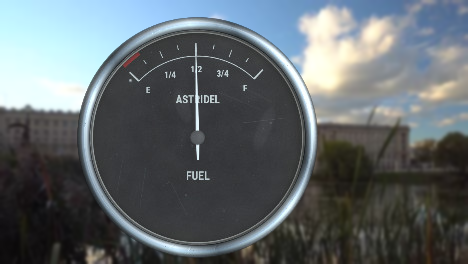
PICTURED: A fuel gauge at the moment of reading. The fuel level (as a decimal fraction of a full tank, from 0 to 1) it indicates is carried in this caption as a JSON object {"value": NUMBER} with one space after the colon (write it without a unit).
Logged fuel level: {"value": 0.5}
